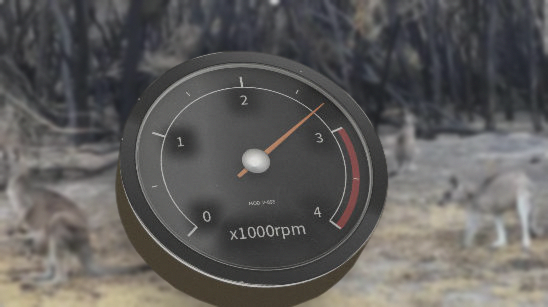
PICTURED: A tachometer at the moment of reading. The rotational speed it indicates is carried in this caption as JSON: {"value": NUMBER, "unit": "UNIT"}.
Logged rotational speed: {"value": 2750, "unit": "rpm"}
